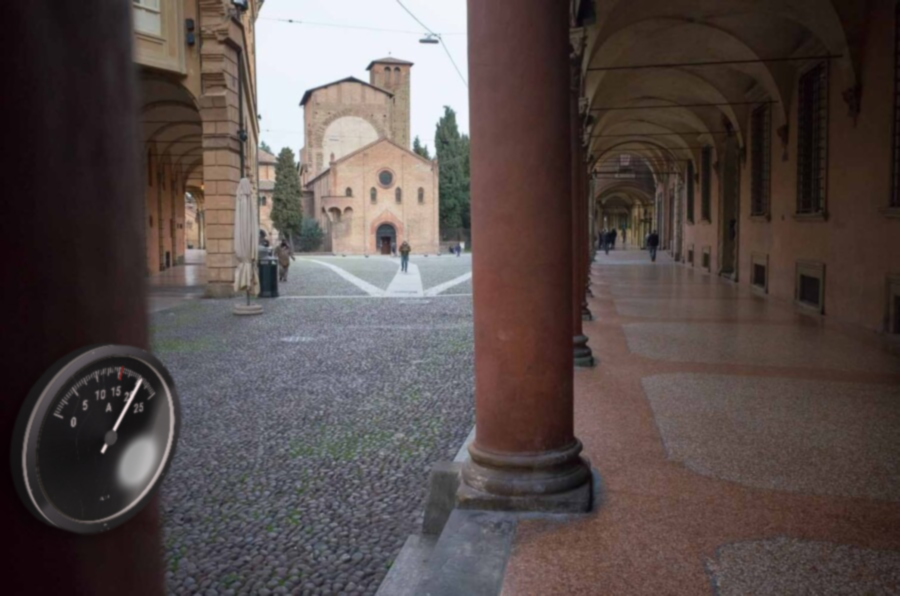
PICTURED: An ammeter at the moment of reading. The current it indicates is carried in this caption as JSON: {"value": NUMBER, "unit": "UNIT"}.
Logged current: {"value": 20, "unit": "A"}
